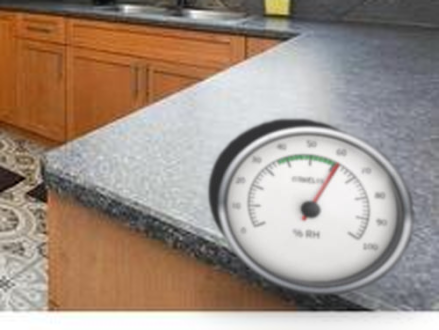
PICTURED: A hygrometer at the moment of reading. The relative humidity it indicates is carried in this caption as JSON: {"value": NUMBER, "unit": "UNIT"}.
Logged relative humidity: {"value": 60, "unit": "%"}
